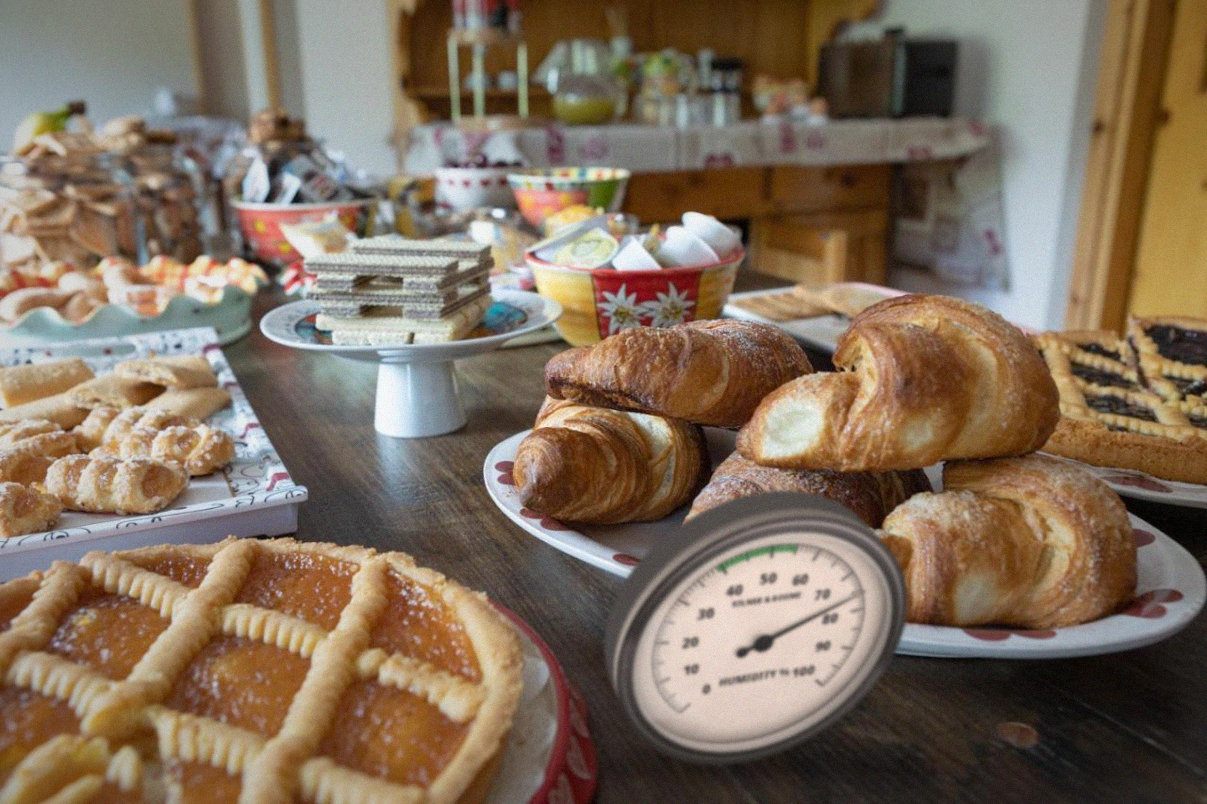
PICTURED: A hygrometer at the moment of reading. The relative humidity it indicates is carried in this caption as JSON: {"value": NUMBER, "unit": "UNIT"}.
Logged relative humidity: {"value": 75, "unit": "%"}
